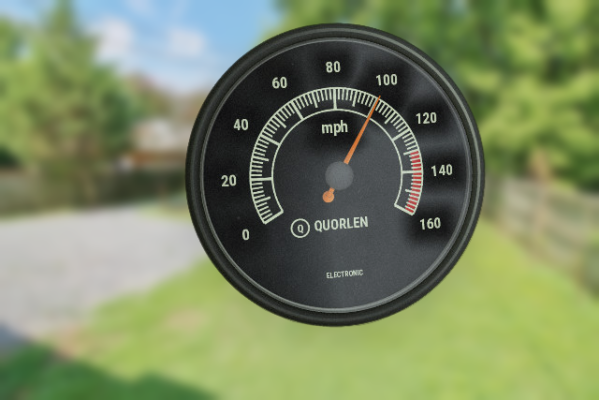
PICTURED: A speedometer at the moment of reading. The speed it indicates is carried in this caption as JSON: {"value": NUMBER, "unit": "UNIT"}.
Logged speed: {"value": 100, "unit": "mph"}
